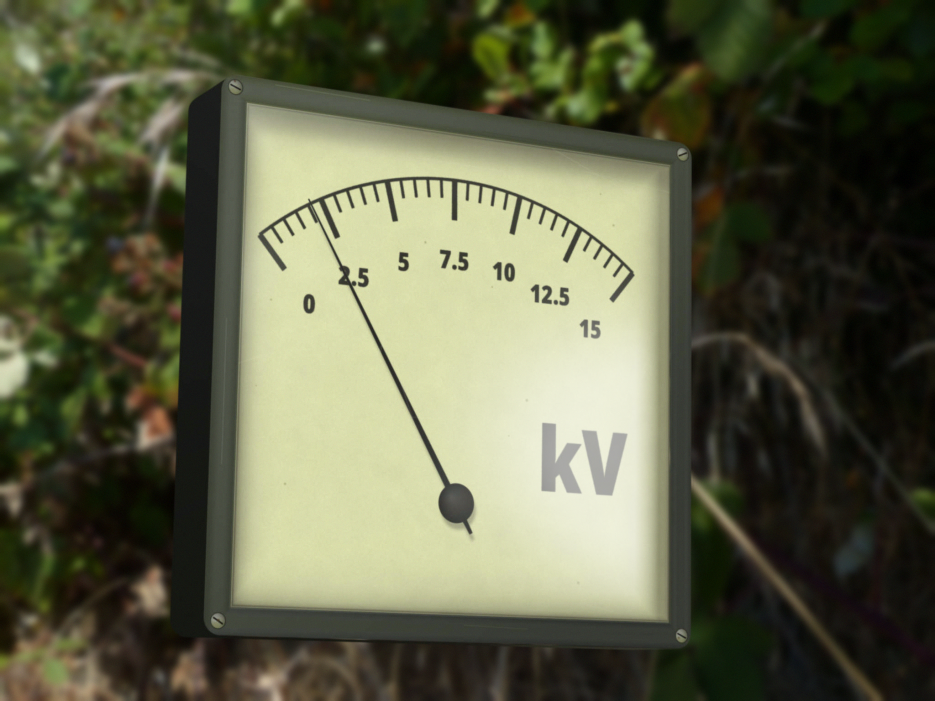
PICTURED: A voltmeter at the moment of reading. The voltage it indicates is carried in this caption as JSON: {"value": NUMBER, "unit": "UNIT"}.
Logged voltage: {"value": 2, "unit": "kV"}
